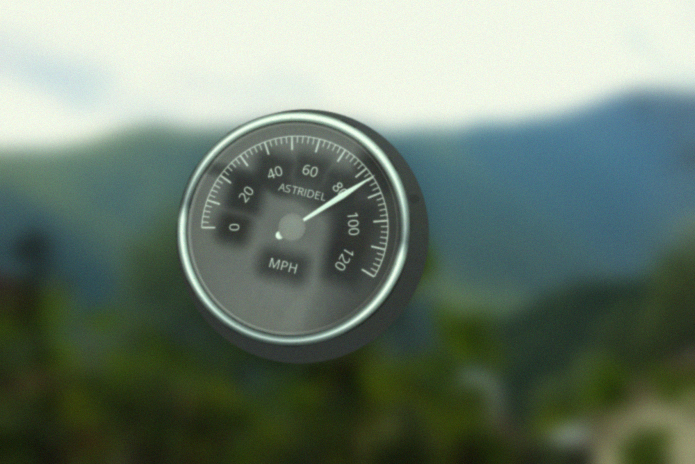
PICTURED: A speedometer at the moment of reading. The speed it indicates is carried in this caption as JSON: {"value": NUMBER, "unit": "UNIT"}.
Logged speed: {"value": 84, "unit": "mph"}
